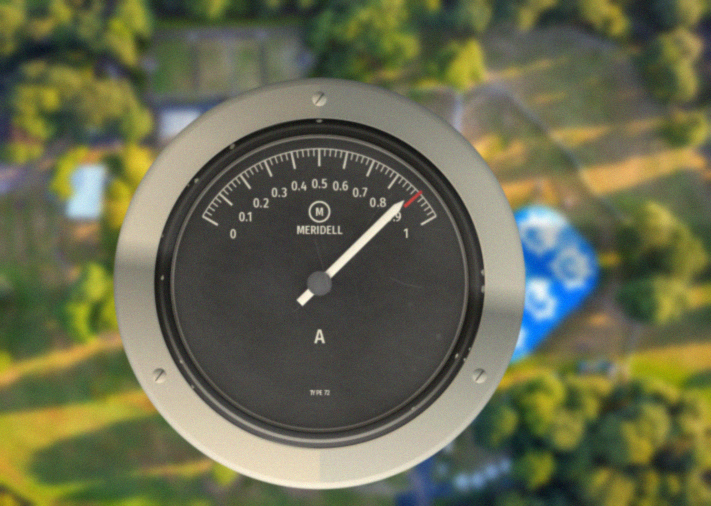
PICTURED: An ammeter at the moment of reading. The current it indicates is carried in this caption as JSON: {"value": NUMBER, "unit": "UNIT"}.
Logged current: {"value": 0.88, "unit": "A"}
